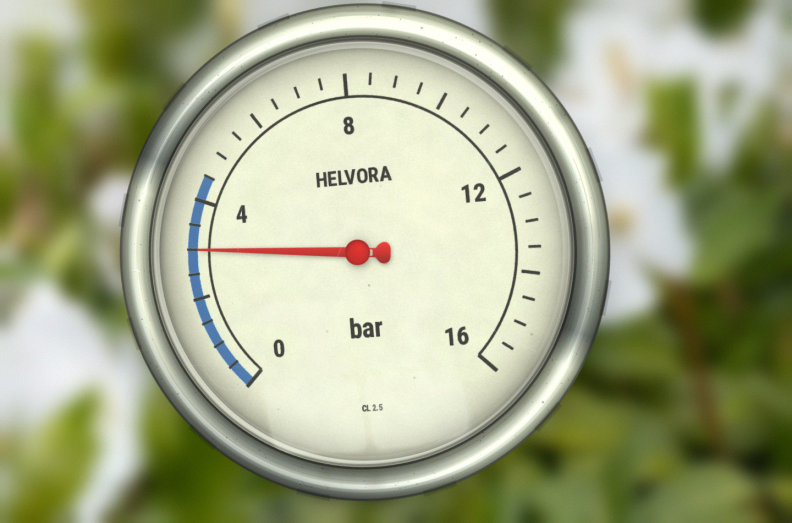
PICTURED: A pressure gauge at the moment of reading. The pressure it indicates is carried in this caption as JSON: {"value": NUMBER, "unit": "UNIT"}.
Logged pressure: {"value": 3, "unit": "bar"}
